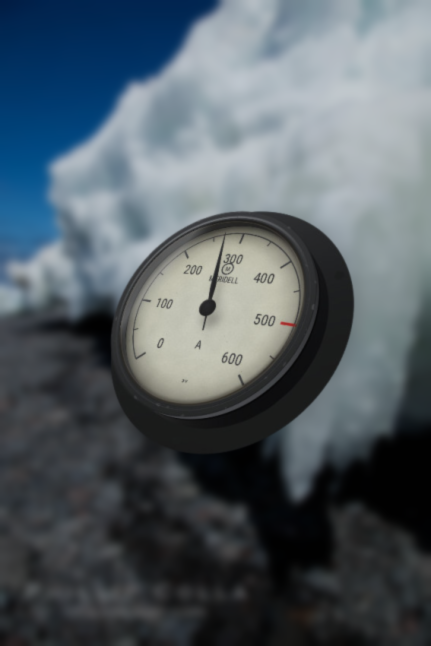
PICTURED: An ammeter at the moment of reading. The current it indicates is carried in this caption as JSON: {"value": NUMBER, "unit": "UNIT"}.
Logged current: {"value": 275, "unit": "A"}
